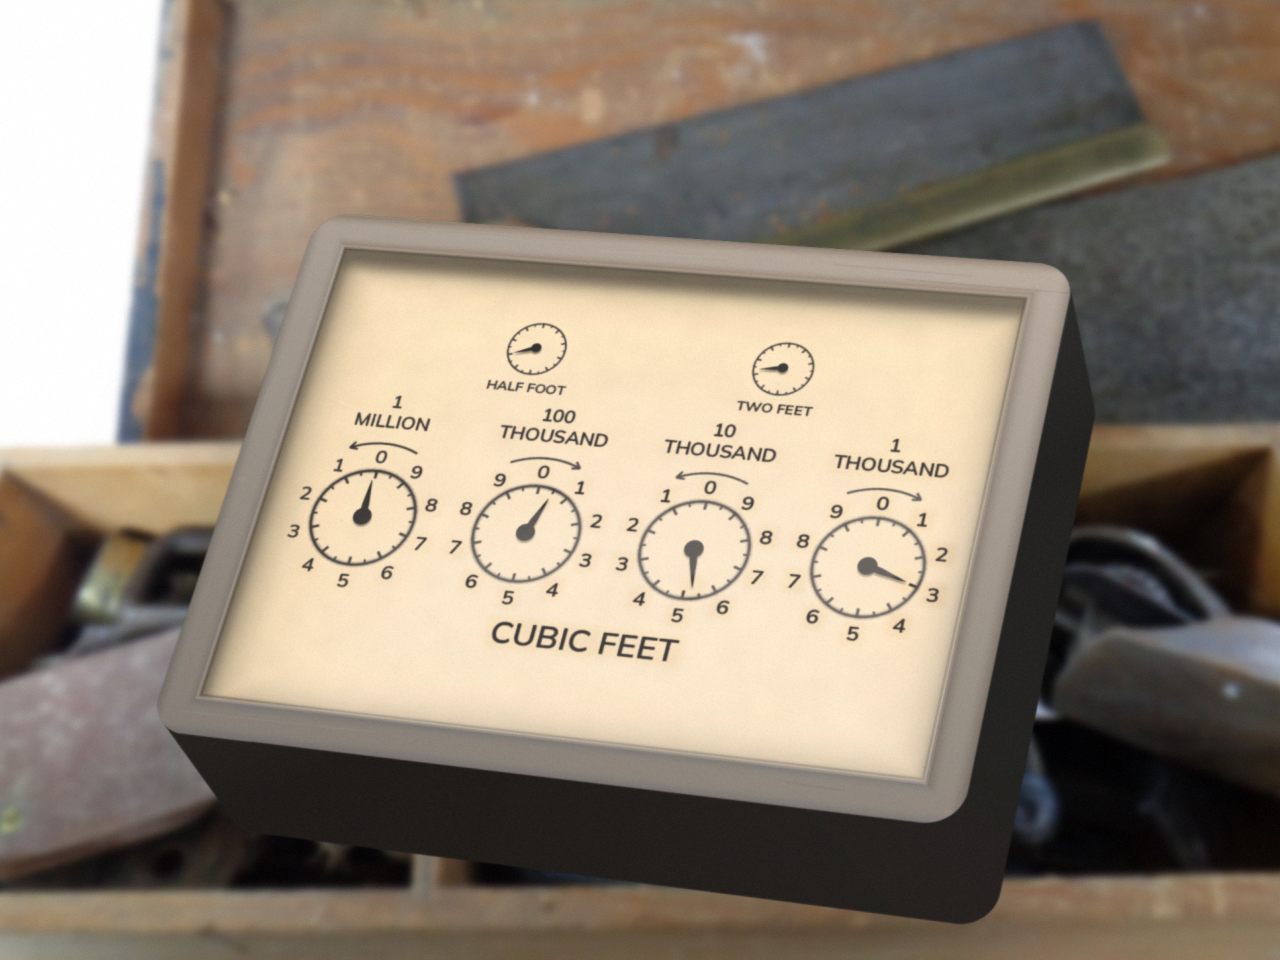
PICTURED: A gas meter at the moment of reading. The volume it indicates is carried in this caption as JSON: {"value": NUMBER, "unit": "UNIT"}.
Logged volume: {"value": 5300, "unit": "ft³"}
